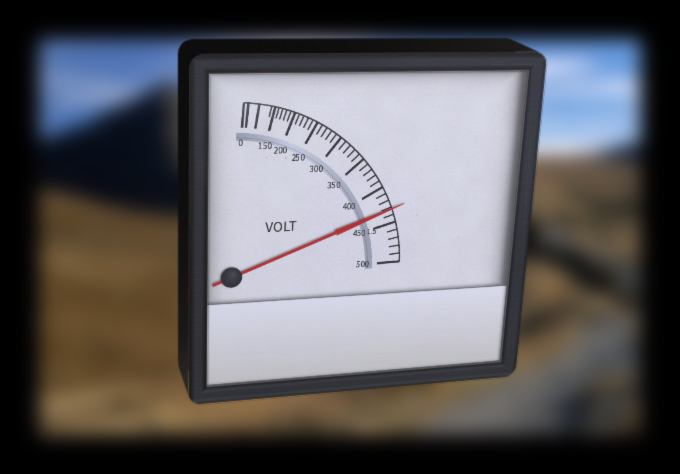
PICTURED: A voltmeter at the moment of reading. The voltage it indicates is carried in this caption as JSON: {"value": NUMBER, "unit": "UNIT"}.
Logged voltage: {"value": 430, "unit": "V"}
